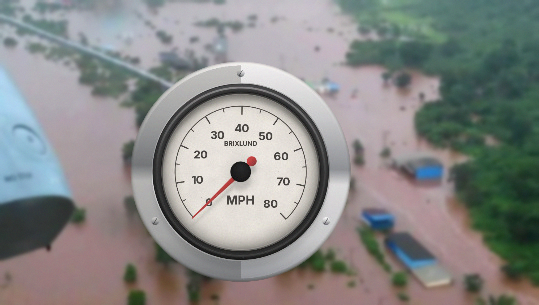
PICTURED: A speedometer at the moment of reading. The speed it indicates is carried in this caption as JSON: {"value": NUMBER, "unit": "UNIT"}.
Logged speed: {"value": 0, "unit": "mph"}
